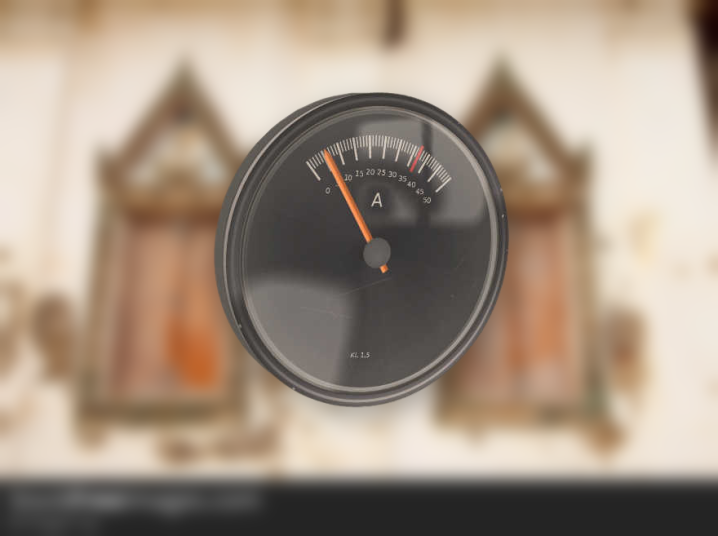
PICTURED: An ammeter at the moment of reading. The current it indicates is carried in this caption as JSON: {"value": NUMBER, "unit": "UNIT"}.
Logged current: {"value": 5, "unit": "A"}
